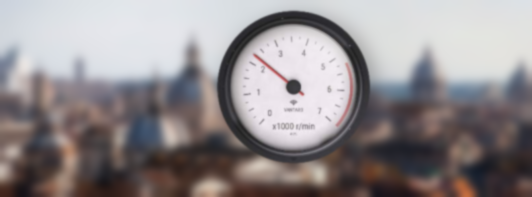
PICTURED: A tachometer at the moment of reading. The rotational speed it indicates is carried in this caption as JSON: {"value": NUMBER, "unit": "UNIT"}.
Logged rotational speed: {"value": 2250, "unit": "rpm"}
